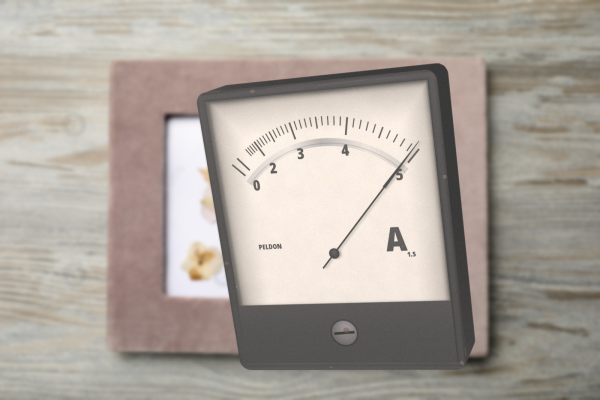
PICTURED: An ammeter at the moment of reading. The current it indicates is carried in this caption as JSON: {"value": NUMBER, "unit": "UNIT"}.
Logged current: {"value": 4.95, "unit": "A"}
